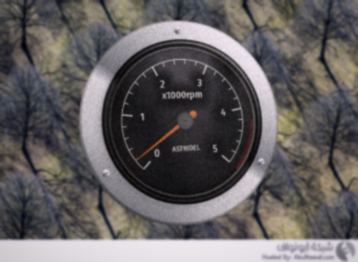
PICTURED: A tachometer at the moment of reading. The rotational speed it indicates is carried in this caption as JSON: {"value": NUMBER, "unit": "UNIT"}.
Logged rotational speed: {"value": 200, "unit": "rpm"}
